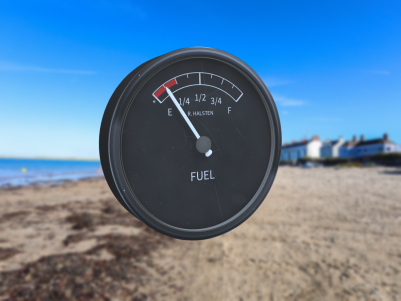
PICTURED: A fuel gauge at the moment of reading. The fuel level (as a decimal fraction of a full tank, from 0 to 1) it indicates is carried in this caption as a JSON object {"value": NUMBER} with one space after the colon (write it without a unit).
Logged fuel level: {"value": 0.125}
